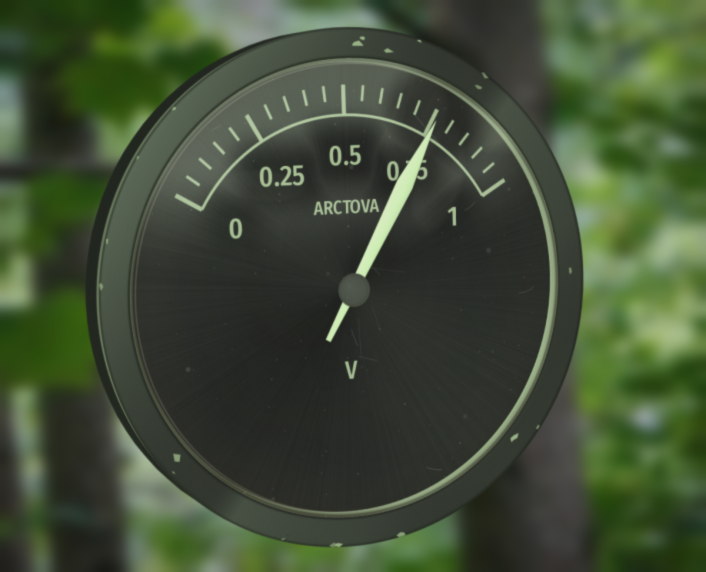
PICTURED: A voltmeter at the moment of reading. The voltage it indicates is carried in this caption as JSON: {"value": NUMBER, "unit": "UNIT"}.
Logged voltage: {"value": 0.75, "unit": "V"}
